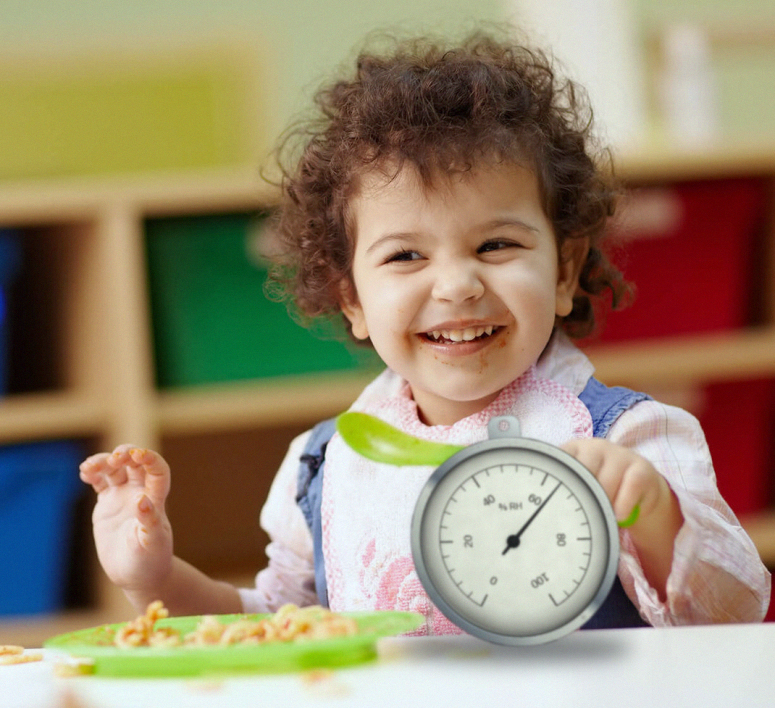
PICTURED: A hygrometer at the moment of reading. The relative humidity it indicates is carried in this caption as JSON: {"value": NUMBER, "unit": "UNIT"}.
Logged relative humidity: {"value": 64, "unit": "%"}
